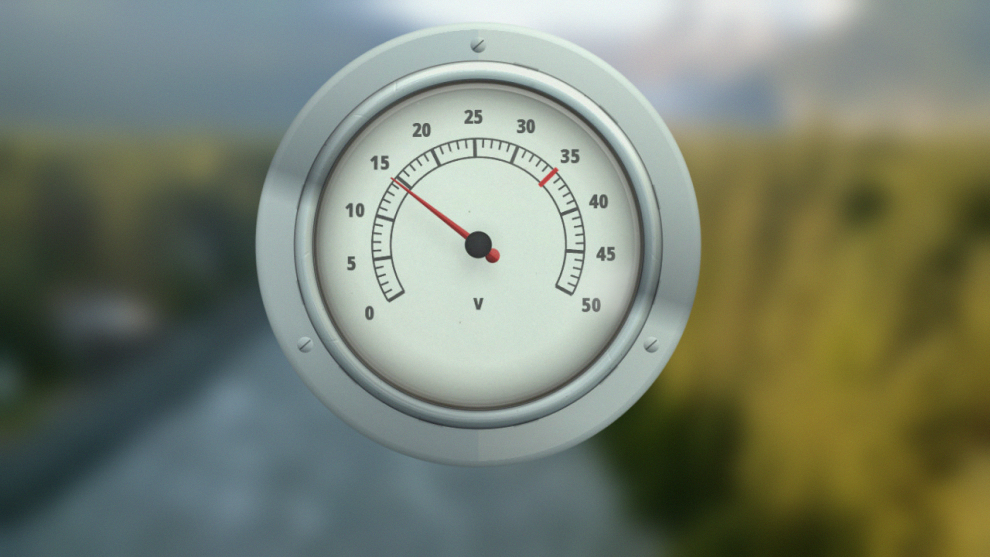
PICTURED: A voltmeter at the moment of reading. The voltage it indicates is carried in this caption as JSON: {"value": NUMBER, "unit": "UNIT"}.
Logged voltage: {"value": 14.5, "unit": "V"}
